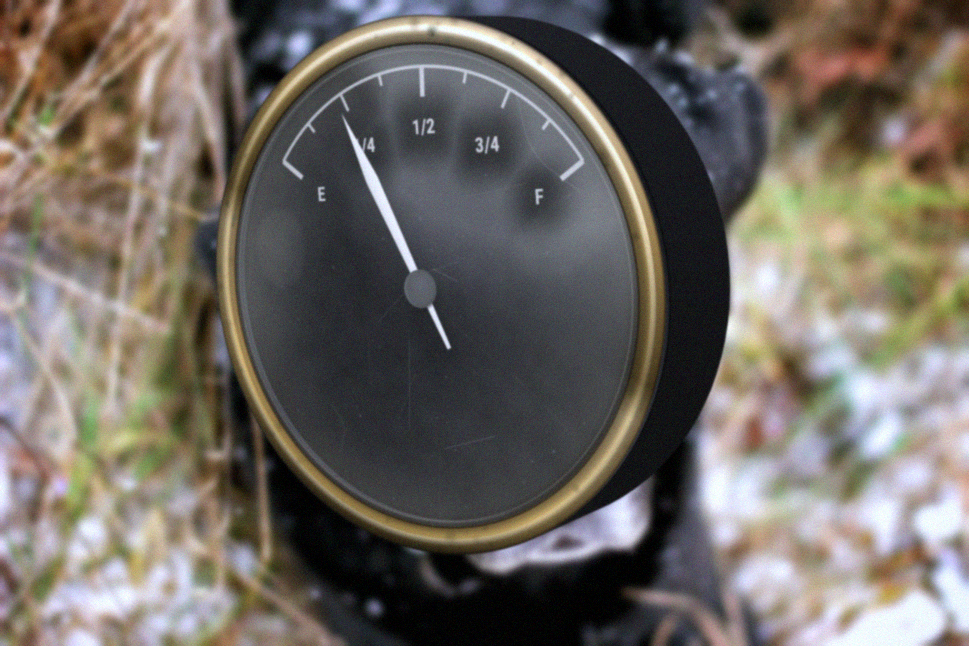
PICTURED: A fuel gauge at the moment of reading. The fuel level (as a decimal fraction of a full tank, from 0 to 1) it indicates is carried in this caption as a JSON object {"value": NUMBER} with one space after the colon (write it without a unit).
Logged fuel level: {"value": 0.25}
